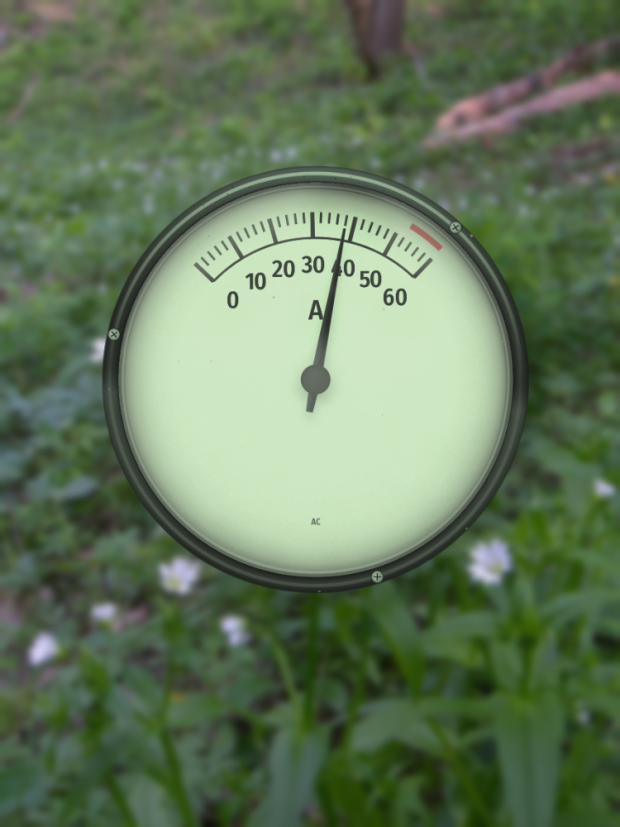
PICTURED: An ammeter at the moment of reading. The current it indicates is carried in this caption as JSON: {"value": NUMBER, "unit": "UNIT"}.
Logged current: {"value": 38, "unit": "A"}
